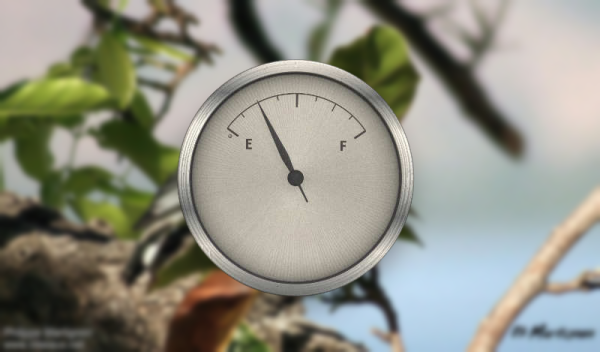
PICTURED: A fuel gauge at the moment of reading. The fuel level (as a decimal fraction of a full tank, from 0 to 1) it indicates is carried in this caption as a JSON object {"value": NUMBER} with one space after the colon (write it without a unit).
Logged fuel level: {"value": 0.25}
